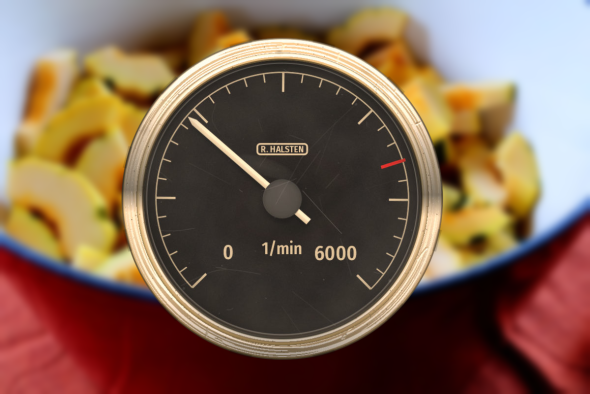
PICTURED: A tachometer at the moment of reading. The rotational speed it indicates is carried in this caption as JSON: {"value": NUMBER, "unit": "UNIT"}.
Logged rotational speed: {"value": 1900, "unit": "rpm"}
